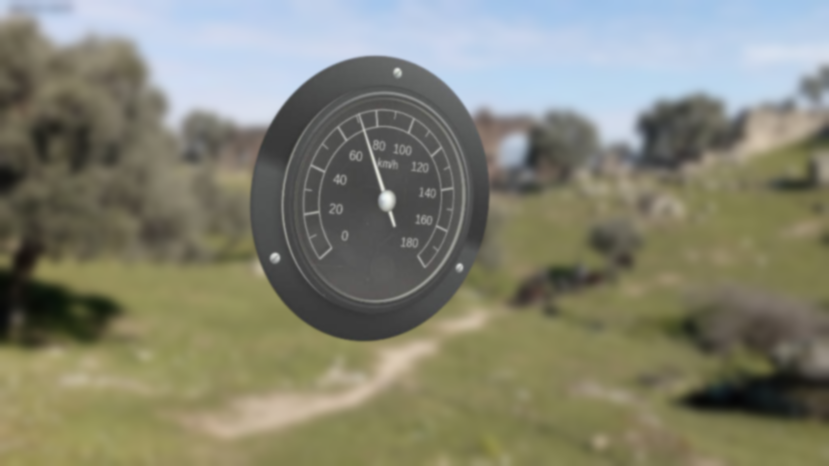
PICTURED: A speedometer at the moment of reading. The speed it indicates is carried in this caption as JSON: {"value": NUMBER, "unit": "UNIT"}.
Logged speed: {"value": 70, "unit": "km/h"}
